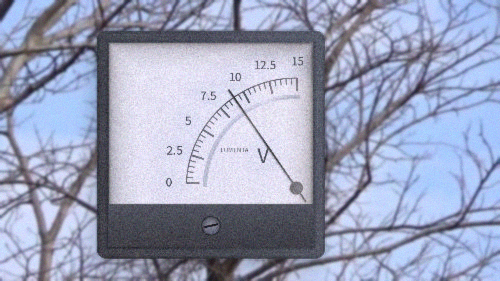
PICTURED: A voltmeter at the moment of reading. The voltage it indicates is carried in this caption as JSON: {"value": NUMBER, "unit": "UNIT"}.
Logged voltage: {"value": 9, "unit": "V"}
